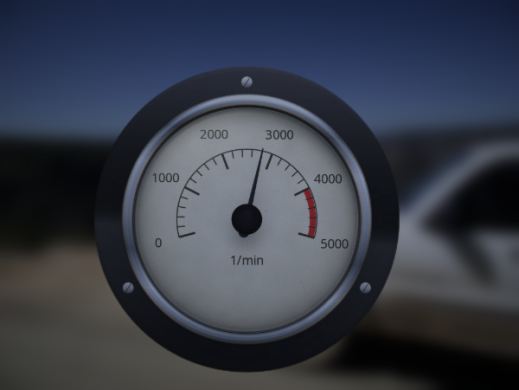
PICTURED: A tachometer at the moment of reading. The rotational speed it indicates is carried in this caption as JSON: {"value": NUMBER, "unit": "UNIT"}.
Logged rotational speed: {"value": 2800, "unit": "rpm"}
